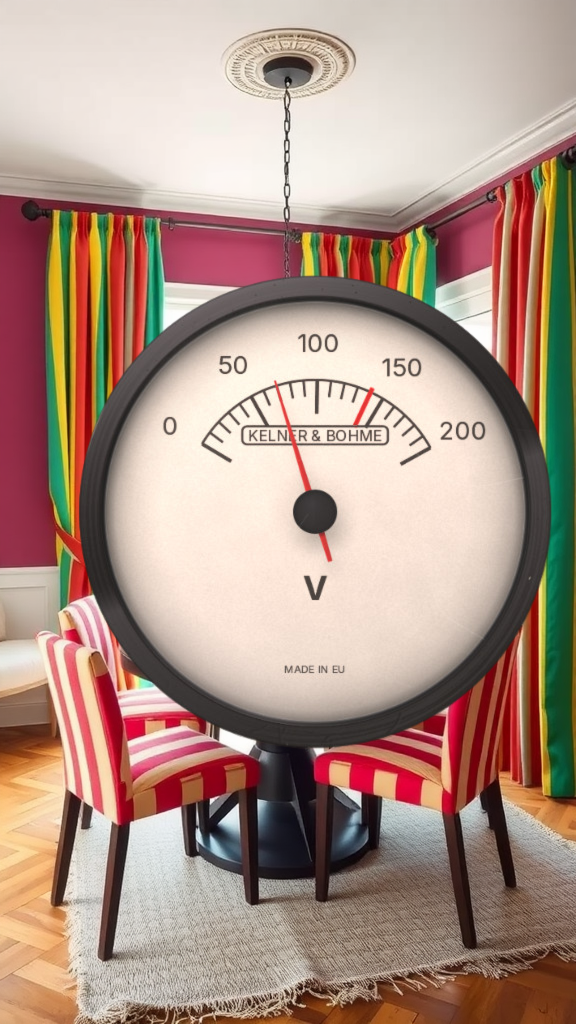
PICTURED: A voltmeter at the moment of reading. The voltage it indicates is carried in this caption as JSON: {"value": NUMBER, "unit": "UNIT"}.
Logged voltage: {"value": 70, "unit": "V"}
